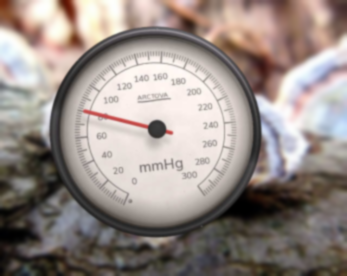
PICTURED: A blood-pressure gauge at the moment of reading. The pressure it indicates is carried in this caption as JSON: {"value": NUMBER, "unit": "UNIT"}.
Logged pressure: {"value": 80, "unit": "mmHg"}
